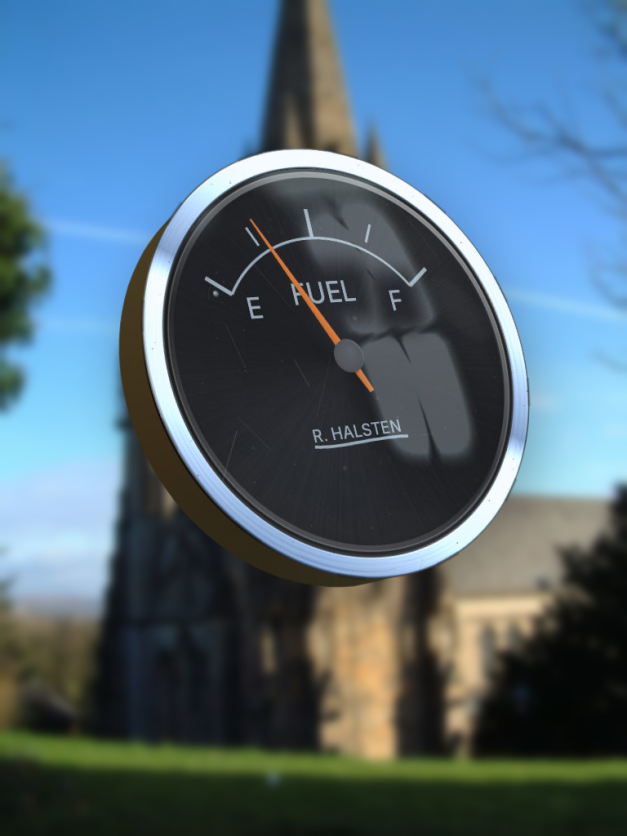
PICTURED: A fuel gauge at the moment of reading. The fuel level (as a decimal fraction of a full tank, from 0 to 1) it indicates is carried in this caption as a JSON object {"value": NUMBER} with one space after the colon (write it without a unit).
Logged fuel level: {"value": 0.25}
